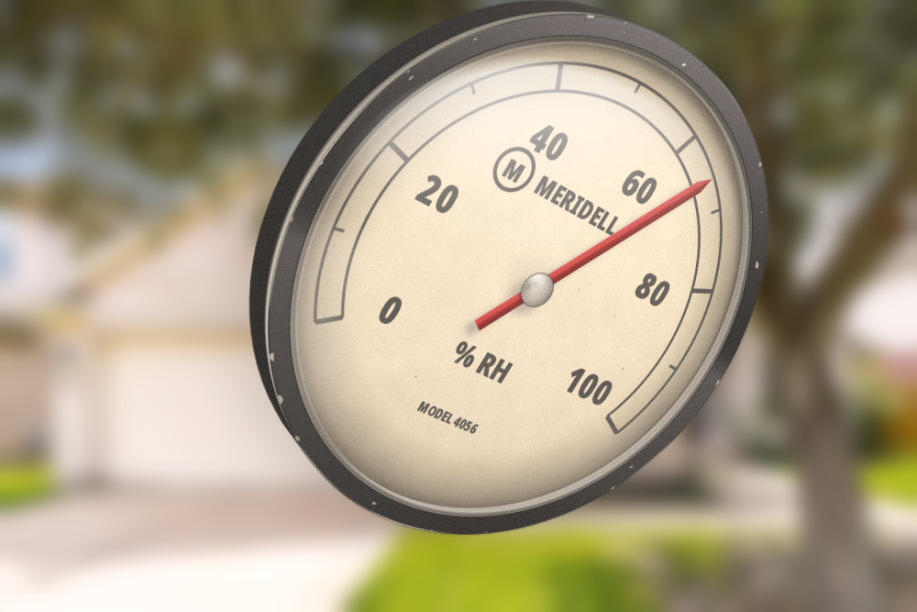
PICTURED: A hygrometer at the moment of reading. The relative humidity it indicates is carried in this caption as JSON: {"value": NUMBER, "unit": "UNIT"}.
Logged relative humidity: {"value": 65, "unit": "%"}
